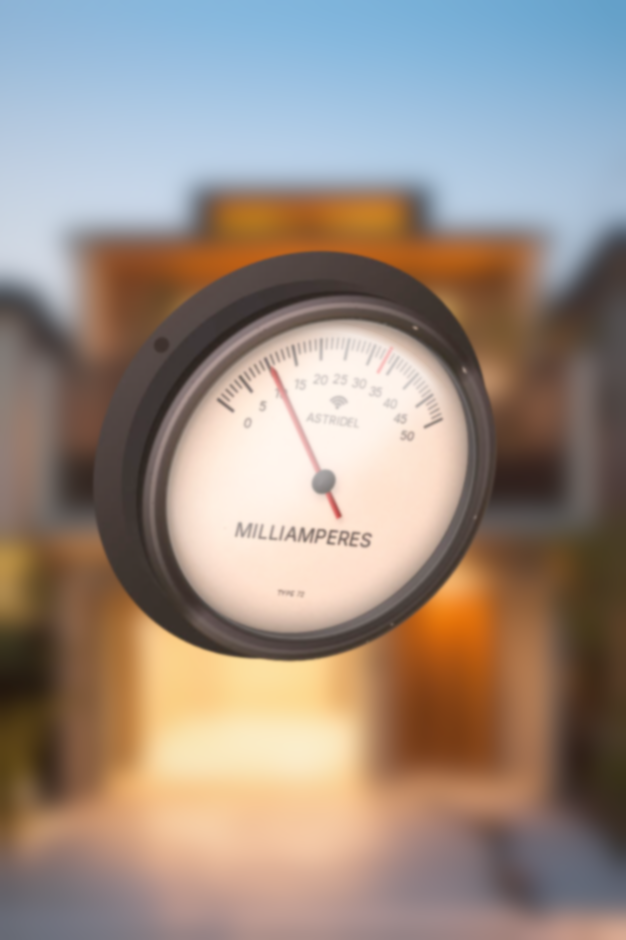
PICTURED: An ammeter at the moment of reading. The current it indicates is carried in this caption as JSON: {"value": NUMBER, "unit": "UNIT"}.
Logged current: {"value": 10, "unit": "mA"}
